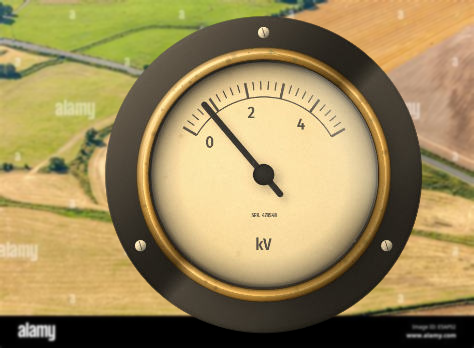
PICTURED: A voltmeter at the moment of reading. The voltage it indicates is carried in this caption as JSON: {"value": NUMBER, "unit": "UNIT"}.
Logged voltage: {"value": 0.8, "unit": "kV"}
